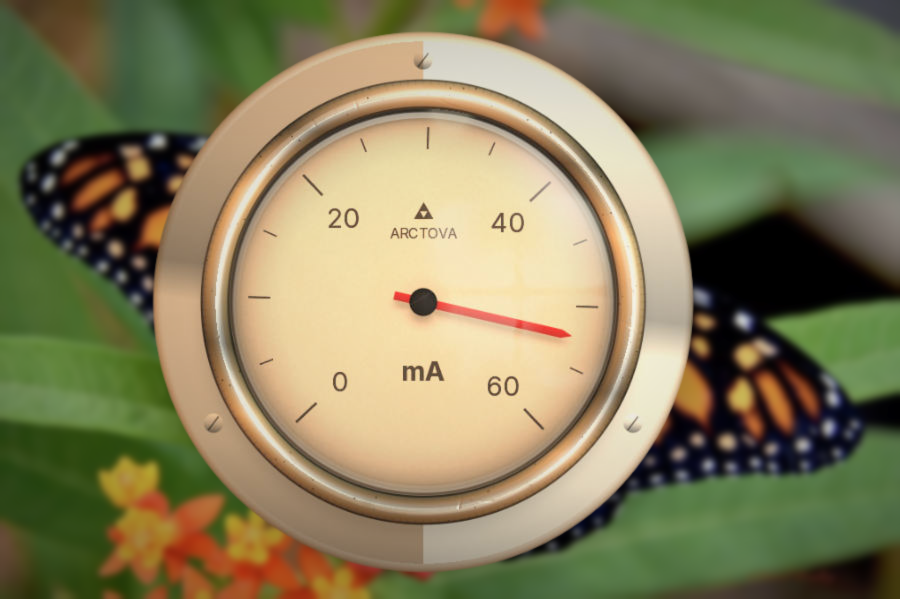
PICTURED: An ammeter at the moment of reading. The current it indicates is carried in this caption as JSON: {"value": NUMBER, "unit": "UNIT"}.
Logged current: {"value": 52.5, "unit": "mA"}
